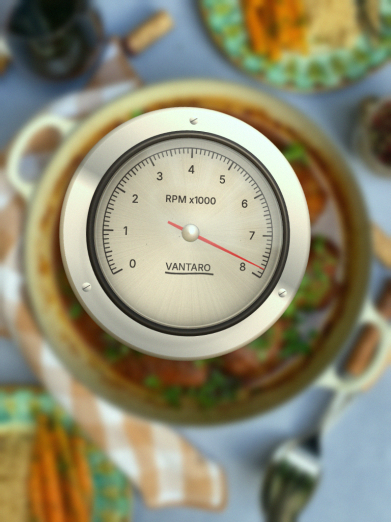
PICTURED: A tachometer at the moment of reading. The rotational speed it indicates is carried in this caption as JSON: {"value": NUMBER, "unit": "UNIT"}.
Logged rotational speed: {"value": 7800, "unit": "rpm"}
